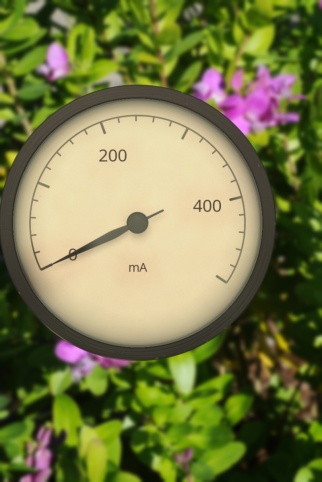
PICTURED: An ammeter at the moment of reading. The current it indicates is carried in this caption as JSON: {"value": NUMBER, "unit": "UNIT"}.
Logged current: {"value": 0, "unit": "mA"}
